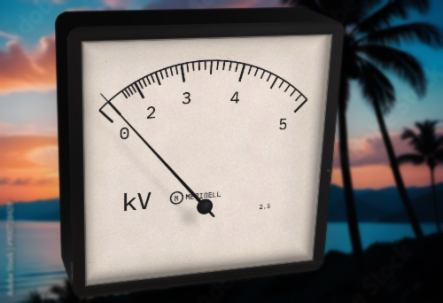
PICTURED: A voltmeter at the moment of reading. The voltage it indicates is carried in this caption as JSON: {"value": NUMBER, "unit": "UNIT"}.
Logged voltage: {"value": 1, "unit": "kV"}
